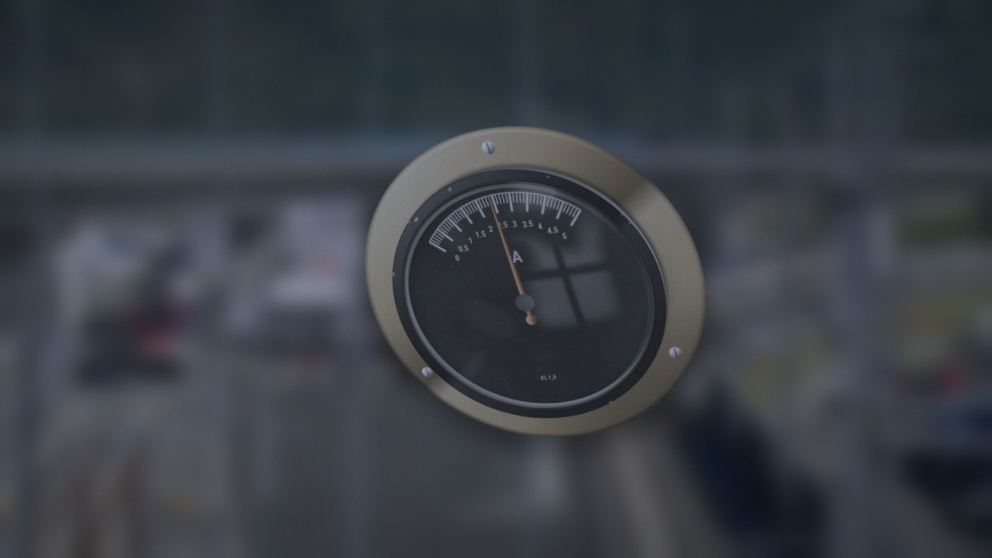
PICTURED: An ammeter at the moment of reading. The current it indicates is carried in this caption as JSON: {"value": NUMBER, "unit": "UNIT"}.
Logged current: {"value": 2.5, "unit": "A"}
